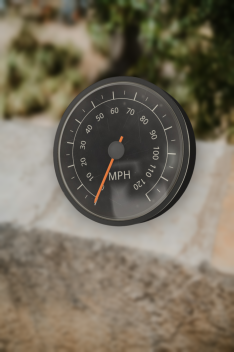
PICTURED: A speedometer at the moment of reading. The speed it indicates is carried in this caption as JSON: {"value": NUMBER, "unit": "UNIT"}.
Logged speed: {"value": 0, "unit": "mph"}
